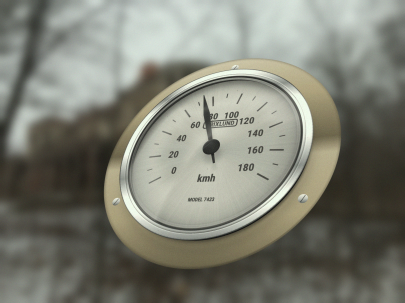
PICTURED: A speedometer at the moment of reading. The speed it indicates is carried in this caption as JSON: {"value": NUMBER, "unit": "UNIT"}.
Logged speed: {"value": 75, "unit": "km/h"}
